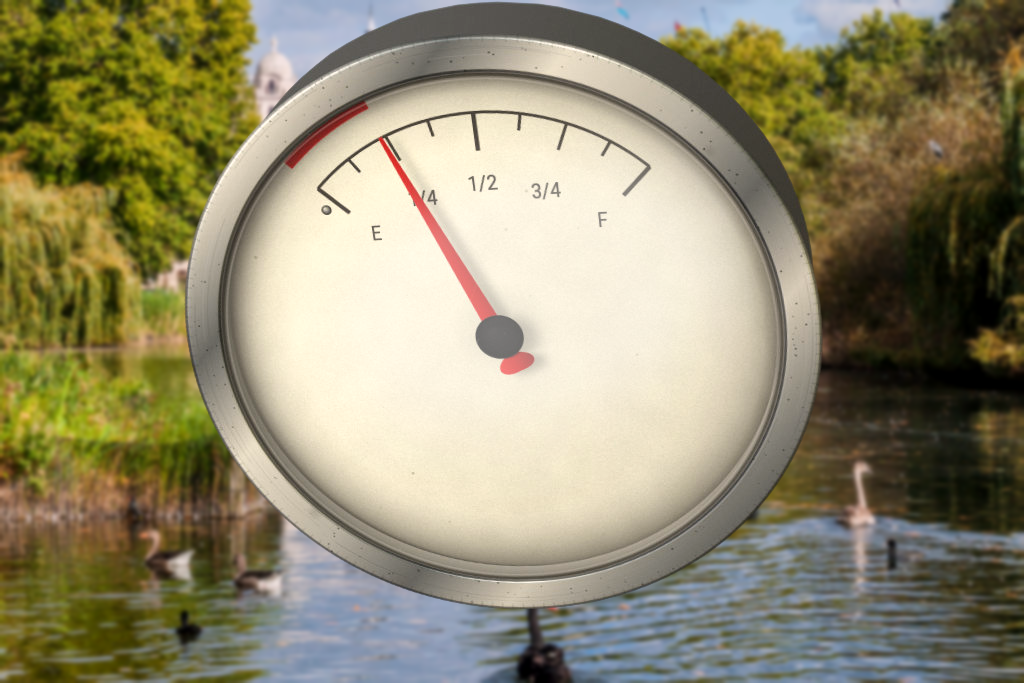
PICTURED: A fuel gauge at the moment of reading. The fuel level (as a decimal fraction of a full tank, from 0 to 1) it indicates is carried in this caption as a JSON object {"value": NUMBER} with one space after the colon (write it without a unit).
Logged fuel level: {"value": 0.25}
